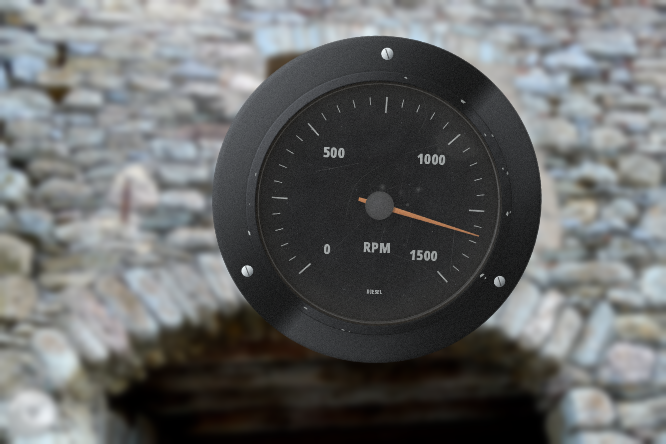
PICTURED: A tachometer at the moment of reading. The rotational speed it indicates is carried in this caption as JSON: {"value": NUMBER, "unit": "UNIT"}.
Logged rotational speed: {"value": 1325, "unit": "rpm"}
